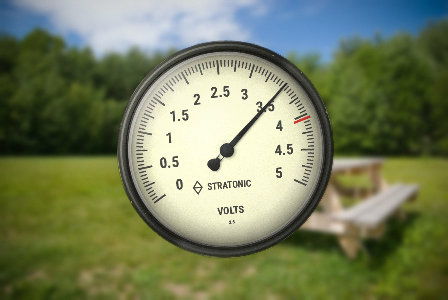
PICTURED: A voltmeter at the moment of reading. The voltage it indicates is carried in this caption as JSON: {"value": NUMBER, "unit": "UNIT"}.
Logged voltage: {"value": 3.5, "unit": "V"}
